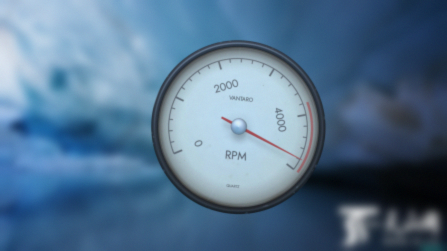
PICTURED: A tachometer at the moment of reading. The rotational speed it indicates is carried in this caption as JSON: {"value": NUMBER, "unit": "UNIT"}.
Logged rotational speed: {"value": 4800, "unit": "rpm"}
